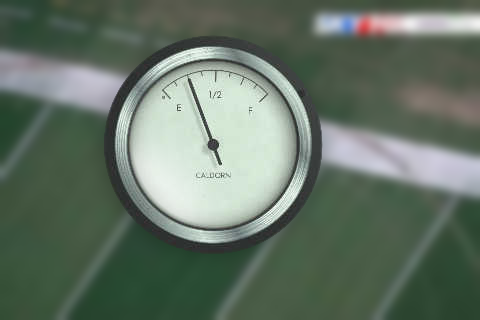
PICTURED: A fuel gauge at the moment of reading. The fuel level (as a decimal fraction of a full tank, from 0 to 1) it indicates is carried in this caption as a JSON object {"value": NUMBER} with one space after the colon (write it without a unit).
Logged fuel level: {"value": 0.25}
